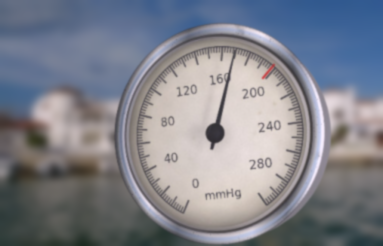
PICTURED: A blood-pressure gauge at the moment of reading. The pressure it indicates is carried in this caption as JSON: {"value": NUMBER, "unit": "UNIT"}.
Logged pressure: {"value": 170, "unit": "mmHg"}
